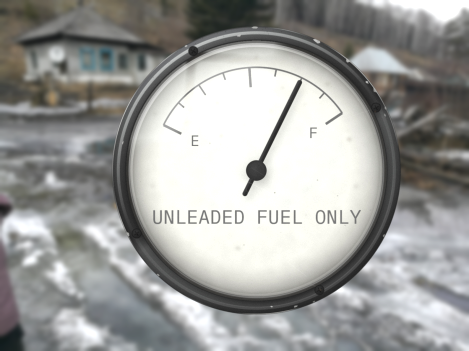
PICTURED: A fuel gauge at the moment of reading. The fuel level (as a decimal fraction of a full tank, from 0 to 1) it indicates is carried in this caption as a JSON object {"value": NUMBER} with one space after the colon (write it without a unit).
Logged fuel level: {"value": 0.75}
